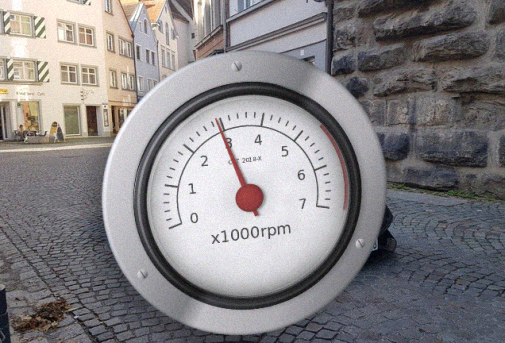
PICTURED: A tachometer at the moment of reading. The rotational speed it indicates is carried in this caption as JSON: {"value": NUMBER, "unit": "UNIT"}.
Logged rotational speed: {"value": 2900, "unit": "rpm"}
